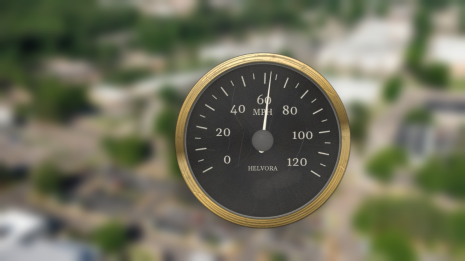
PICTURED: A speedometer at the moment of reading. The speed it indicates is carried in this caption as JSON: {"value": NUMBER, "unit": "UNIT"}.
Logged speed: {"value": 62.5, "unit": "mph"}
